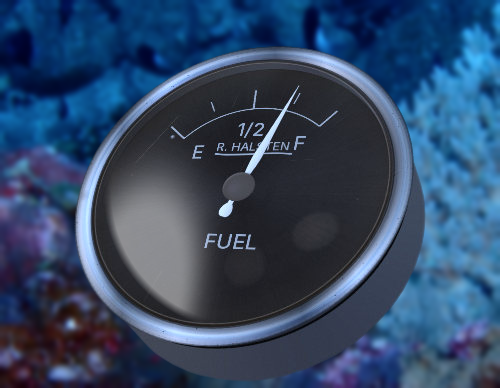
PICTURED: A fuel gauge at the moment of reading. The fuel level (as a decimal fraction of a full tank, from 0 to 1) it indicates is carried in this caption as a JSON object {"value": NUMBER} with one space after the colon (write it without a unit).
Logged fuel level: {"value": 0.75}
